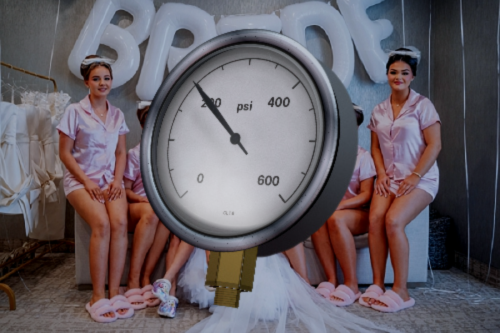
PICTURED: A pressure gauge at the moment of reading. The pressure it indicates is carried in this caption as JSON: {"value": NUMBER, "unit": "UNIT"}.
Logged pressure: {"value": 200, "unit": "psi"}
